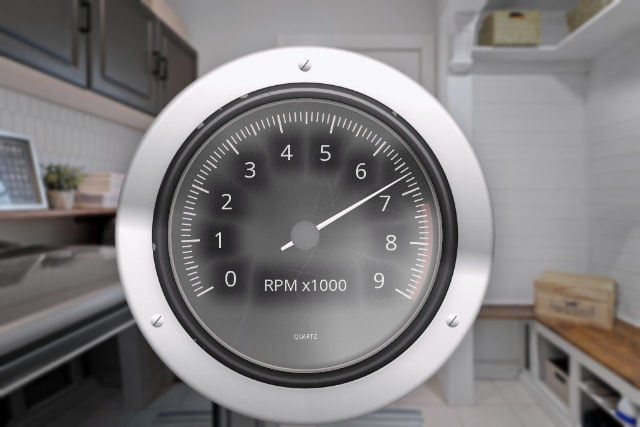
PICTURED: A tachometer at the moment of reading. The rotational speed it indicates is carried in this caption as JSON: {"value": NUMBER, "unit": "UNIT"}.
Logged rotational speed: {"value": 6700, "unit": "rpm"}
